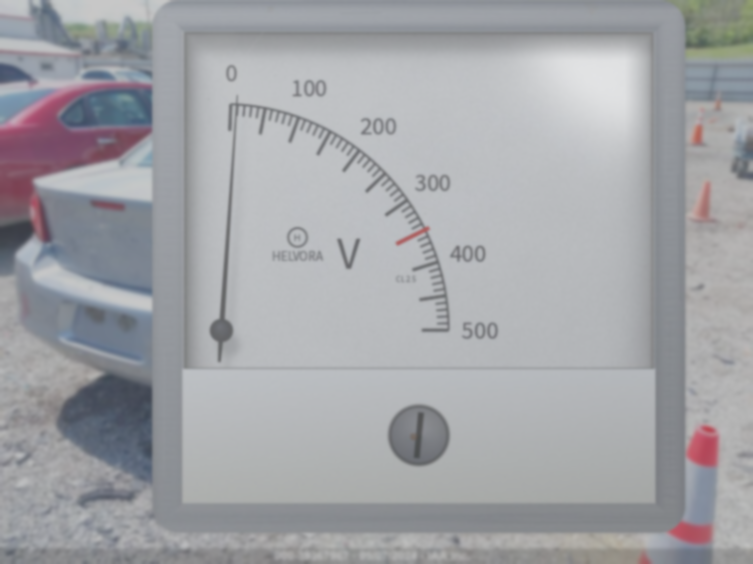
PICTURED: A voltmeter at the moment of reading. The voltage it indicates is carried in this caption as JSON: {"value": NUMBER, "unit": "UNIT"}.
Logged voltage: {"value": 10, "unit": "V"}
